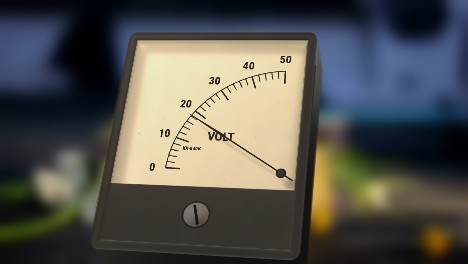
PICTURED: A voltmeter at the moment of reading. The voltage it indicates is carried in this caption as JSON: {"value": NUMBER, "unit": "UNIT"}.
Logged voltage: {"value": 18, "unit": "V"}
